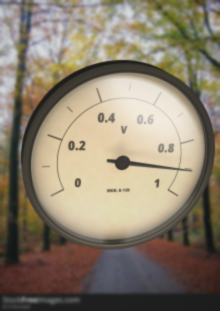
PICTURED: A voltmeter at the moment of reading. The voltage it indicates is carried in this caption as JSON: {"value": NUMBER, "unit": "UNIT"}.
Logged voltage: {"value": 0.9, "unit": "V"}
